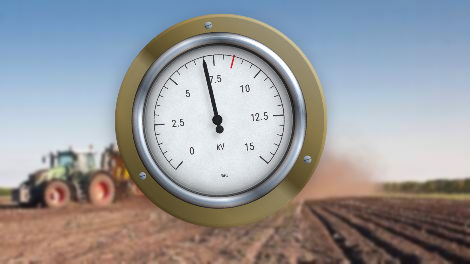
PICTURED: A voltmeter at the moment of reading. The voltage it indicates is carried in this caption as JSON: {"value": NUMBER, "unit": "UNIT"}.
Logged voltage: {"value": 7, "unit": "kV"}
